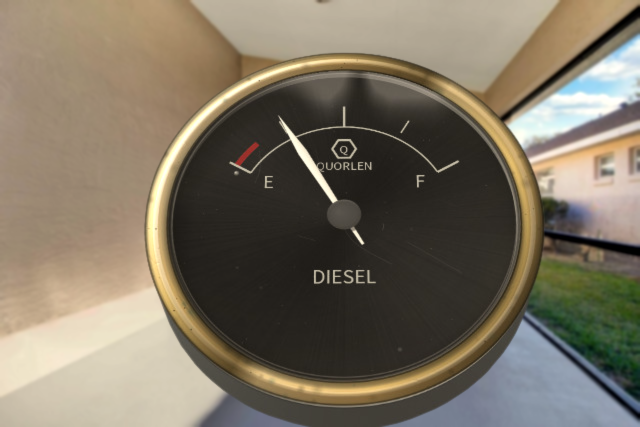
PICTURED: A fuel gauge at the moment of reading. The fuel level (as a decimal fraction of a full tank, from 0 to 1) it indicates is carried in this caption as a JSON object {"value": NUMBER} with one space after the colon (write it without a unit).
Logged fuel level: {"value": 0.25}
